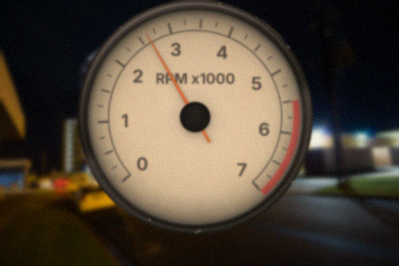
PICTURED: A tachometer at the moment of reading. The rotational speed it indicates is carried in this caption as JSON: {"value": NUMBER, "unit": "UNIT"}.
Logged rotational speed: {"value": 2625, "unit": "rpm"}
